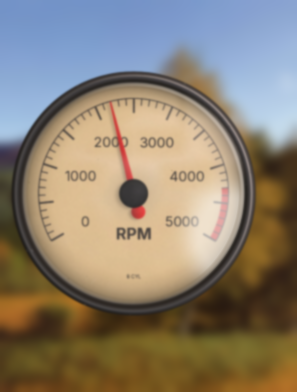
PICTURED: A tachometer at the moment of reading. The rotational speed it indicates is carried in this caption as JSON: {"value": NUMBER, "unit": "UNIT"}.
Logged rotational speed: {"value": 2200, "unit": "rpm"}
